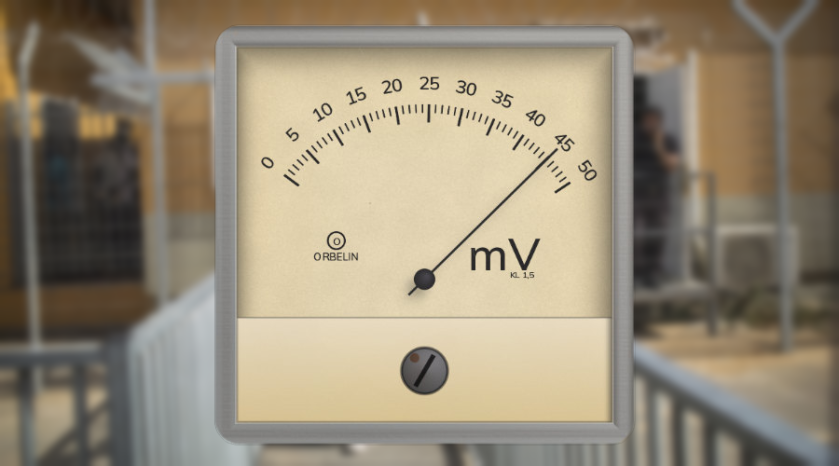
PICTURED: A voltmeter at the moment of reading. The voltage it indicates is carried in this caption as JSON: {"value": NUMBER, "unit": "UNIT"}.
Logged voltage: {"value": 45, "unit": "mV"}
